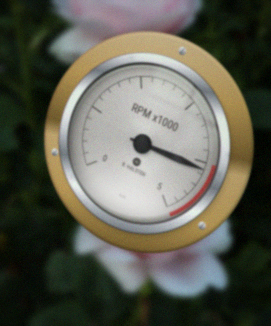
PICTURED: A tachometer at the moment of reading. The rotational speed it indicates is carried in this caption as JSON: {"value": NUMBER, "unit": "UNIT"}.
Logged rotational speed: {"value": 4100, "unit": "rpm"}
